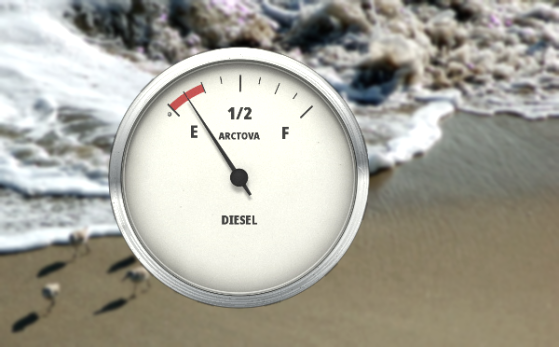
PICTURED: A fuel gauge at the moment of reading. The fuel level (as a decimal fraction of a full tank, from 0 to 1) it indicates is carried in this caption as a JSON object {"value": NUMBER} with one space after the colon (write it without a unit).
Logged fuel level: {"value": 0.125}
